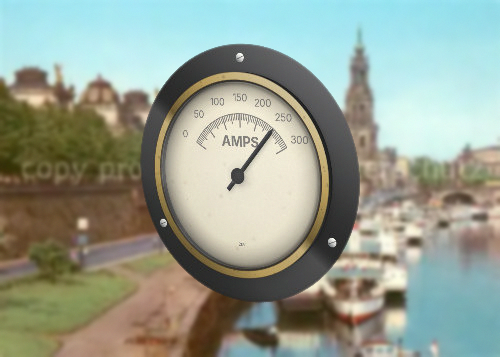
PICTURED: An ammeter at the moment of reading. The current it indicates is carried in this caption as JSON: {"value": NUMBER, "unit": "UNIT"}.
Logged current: {"value": 250, "unit": "A"}
